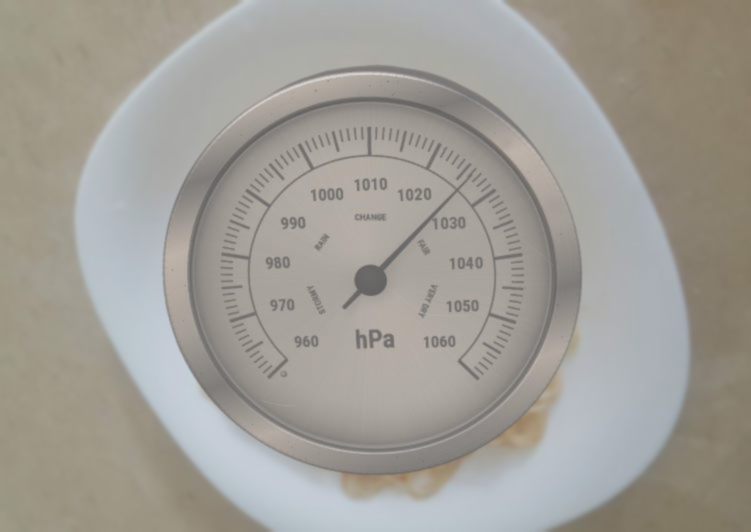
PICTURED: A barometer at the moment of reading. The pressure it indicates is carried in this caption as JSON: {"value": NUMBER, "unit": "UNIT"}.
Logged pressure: {"value": 1026, "unit": "hPa"}
